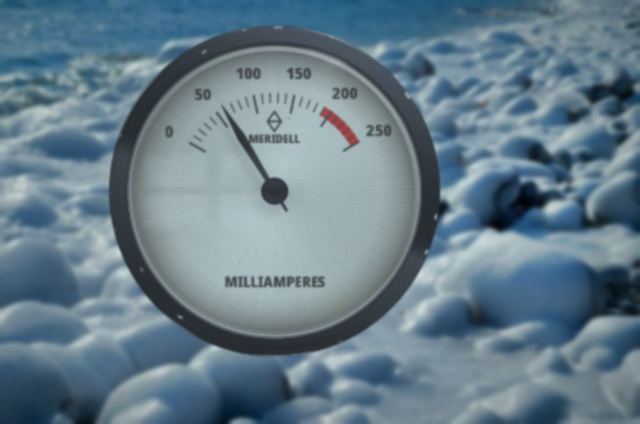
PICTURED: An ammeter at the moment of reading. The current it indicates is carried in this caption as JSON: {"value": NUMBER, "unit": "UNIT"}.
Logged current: {"value": 60, "unit": "mA"}
